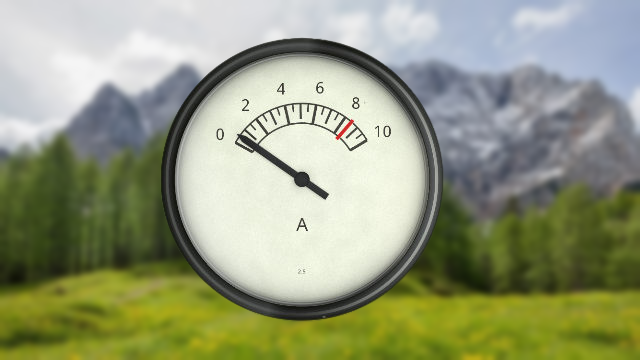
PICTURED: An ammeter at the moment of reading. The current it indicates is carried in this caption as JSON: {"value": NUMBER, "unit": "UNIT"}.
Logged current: {"value": 0.5, "unit": "A"}
